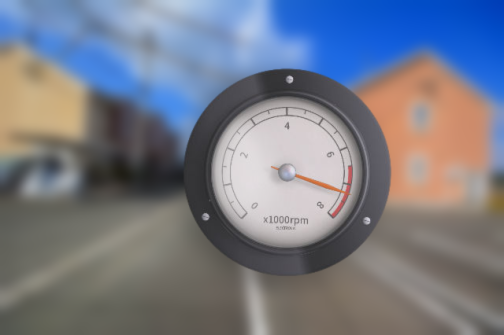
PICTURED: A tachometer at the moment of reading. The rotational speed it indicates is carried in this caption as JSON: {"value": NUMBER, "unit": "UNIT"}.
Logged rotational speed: {"value": 7250, "unit": "rpm"}
